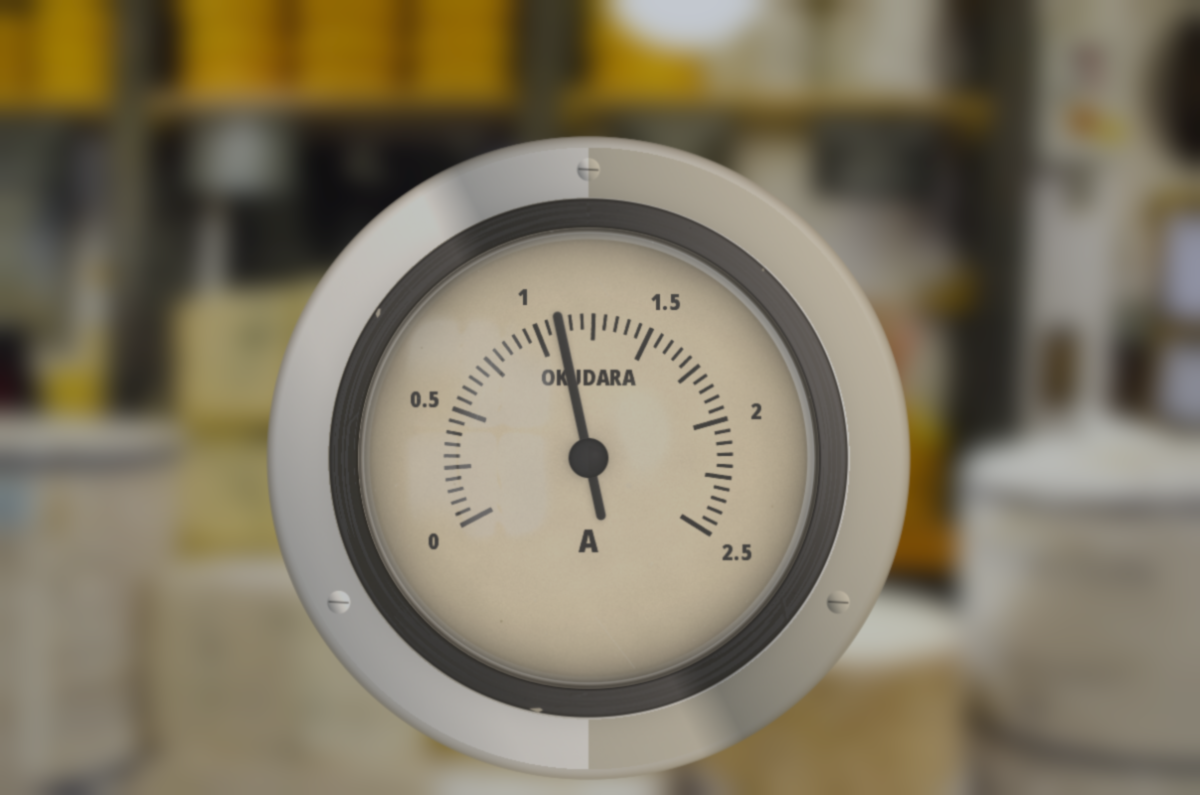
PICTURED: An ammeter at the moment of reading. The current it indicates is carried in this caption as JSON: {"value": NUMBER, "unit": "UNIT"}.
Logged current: {"value": 1.1, "unit": "A"}
